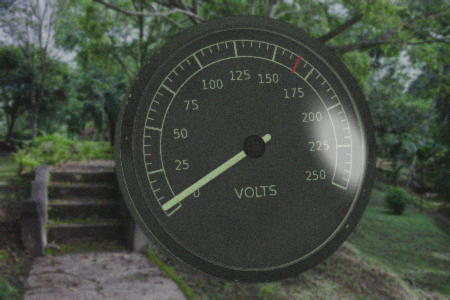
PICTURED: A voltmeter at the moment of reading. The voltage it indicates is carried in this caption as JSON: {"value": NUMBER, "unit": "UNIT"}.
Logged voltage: {"value": 5, "unit": "V"}
